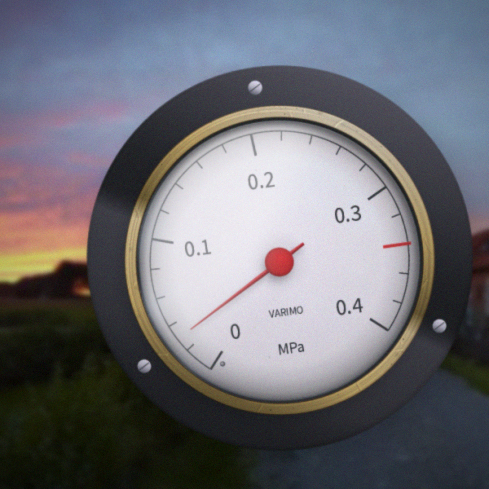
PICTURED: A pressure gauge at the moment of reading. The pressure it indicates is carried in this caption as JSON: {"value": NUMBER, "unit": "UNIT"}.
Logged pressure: {"value": 0.03, "unit": "MPa"}
